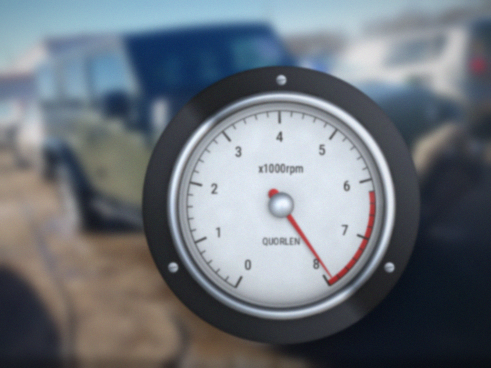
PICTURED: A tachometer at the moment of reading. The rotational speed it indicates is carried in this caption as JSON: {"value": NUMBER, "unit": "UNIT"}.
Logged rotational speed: {"value": 7900, "unit": "rpm"}
